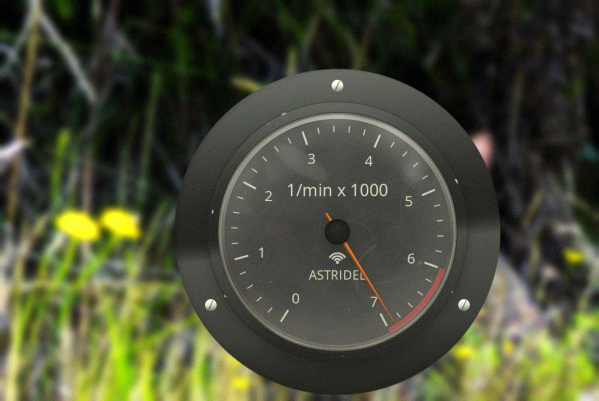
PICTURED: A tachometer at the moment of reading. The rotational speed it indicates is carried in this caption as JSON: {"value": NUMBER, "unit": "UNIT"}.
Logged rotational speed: {"value": 6900, "unit": "rpm"}
